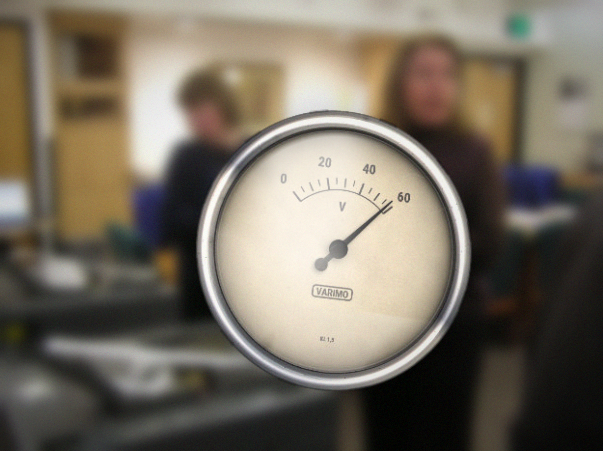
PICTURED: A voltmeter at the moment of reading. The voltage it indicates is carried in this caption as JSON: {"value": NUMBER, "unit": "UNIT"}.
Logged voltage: {"value": 57.5, "unit": "V"}
